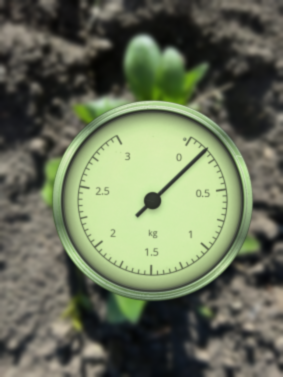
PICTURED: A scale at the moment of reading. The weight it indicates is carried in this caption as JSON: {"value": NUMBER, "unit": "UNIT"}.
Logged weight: {"value": 0.15, "unit": "kg"}
